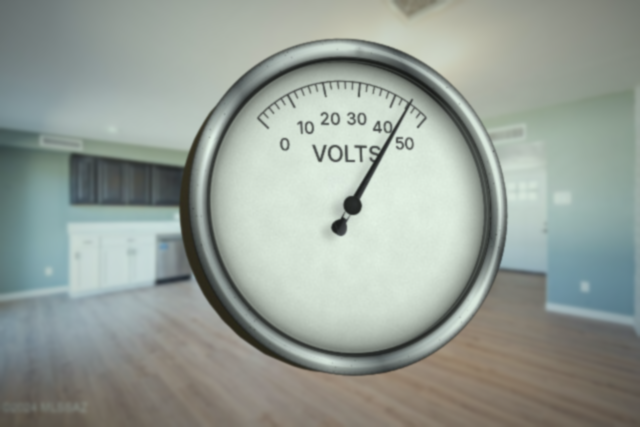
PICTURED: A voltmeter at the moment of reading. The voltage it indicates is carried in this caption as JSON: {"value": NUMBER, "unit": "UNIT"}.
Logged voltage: {"value": 44, "unit": "V"}
